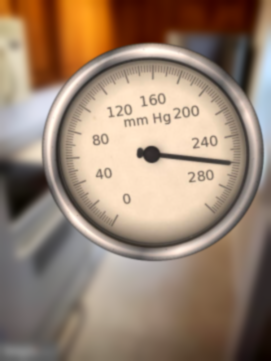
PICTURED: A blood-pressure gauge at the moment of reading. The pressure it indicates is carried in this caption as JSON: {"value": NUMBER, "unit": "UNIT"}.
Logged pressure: {"value": 260, "unit": "mmHg"}
